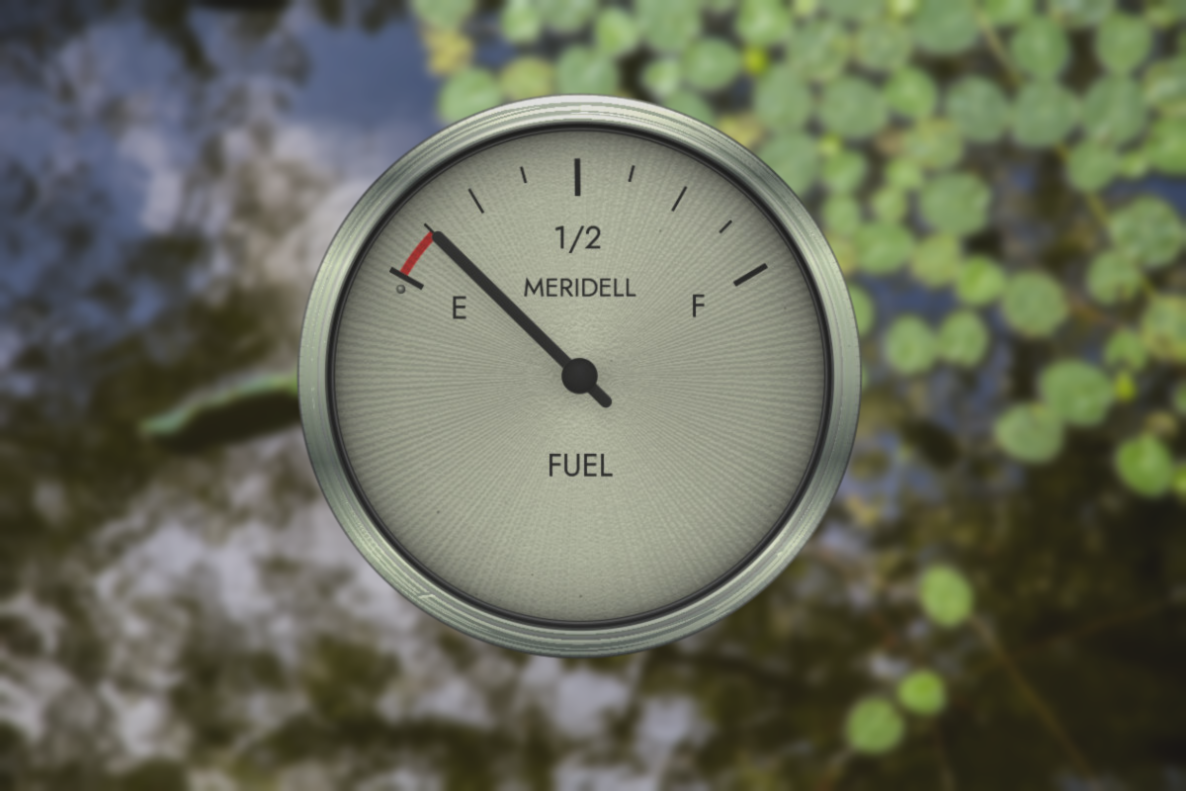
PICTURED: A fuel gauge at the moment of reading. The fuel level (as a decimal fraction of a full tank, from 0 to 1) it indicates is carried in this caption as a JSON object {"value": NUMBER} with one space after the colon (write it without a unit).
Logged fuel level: {"value": 0.125}
